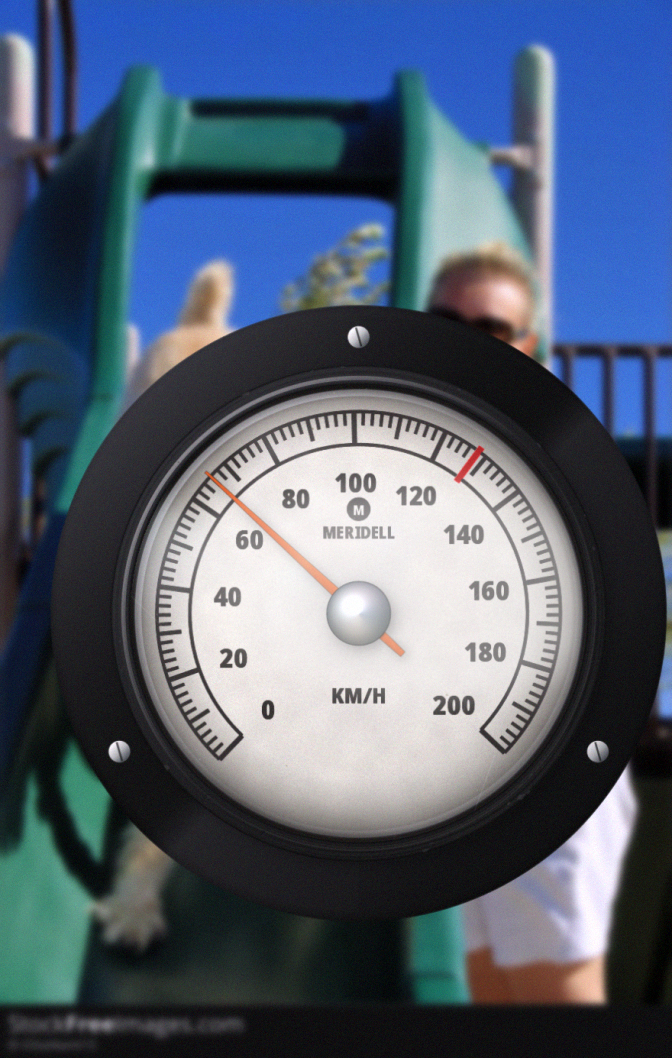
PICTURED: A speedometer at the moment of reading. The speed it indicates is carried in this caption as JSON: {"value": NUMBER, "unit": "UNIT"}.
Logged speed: {"value": 66, "unit": "km/h"}
